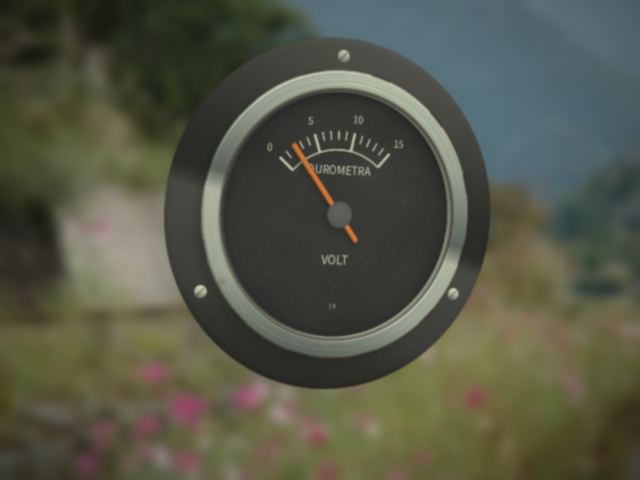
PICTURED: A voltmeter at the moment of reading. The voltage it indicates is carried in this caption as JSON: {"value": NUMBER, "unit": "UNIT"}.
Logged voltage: {"value": 2, "unit": "V"}
